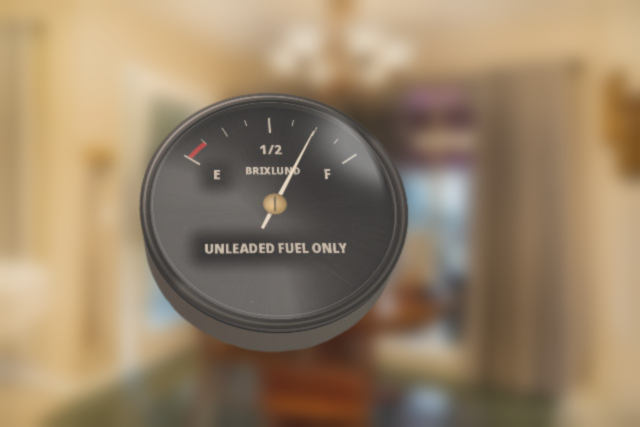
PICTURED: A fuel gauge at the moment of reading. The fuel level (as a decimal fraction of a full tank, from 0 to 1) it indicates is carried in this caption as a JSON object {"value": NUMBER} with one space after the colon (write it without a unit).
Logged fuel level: {"value": 0.75}
